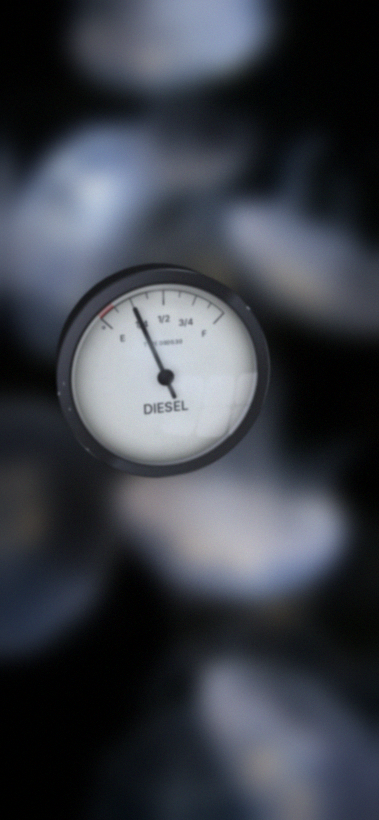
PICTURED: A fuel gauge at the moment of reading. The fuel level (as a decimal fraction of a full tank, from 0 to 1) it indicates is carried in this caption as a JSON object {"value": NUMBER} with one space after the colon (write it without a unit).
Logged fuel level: {"value": 0.25}
